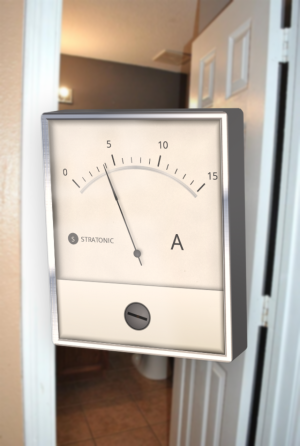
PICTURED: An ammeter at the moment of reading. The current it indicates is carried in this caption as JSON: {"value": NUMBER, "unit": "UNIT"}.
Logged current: {"value": 4, "unit": "A"}
